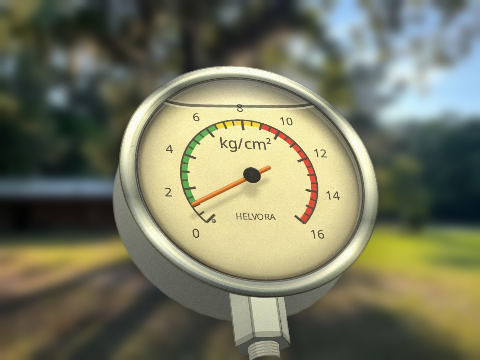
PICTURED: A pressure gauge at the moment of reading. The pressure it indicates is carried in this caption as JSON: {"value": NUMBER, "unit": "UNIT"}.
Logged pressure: {"value": 1, "unit": "kg/cm²"}
